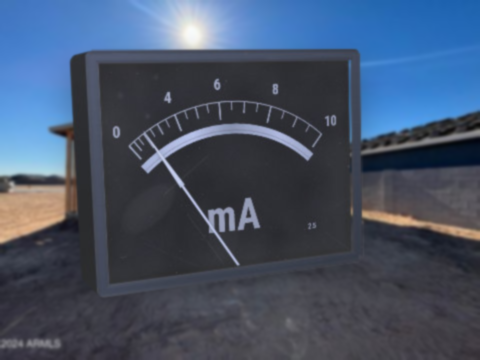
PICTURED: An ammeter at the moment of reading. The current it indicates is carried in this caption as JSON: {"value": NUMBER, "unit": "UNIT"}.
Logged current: {"value": 2, "unit": "mA"}
